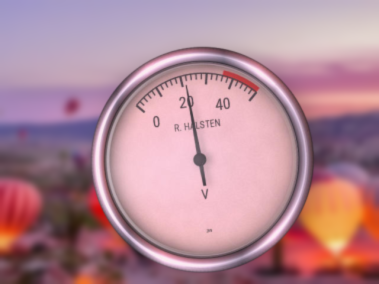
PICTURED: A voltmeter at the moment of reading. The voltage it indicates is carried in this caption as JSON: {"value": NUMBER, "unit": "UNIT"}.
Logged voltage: {"value": 22, "unit": "V"}
